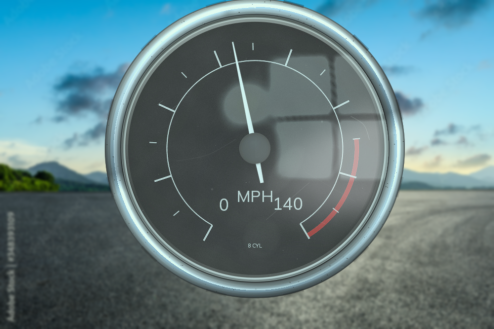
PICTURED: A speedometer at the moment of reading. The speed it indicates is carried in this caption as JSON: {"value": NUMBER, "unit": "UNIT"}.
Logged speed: {"value": 65, "unit": "mph"}
